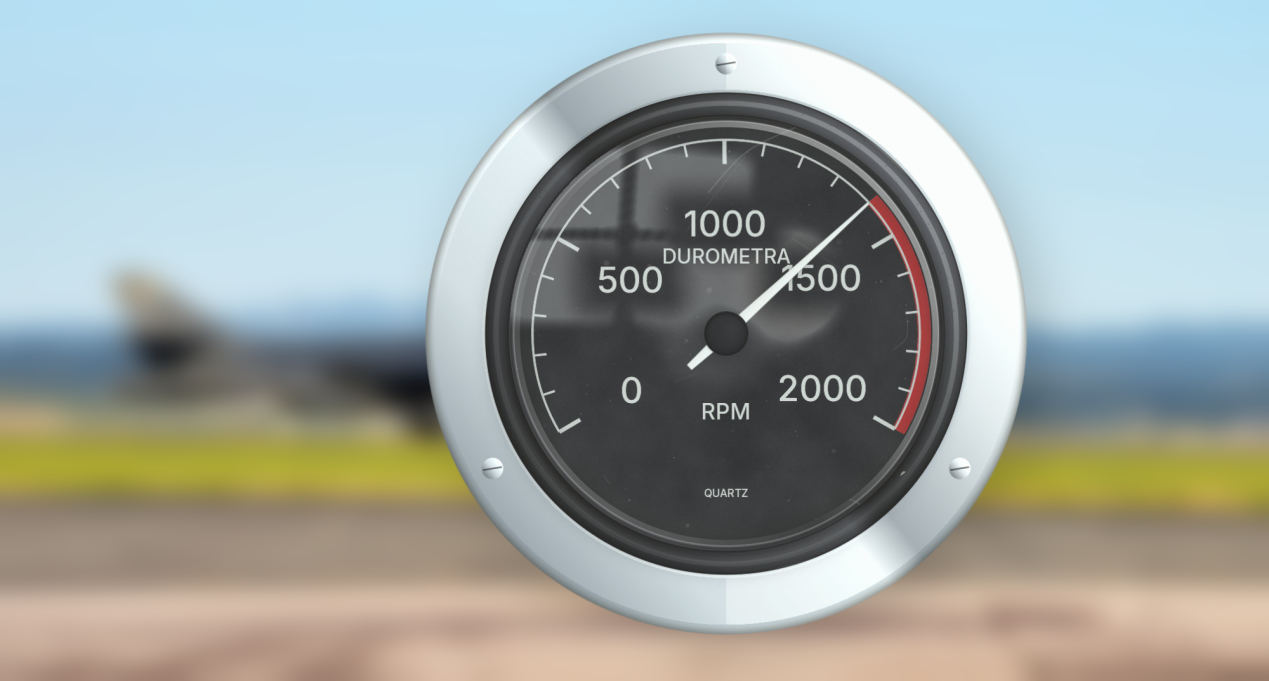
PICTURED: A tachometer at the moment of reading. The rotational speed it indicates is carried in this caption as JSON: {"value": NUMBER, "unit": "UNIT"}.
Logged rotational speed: {"value": 1400, "unit": "rpm"}
